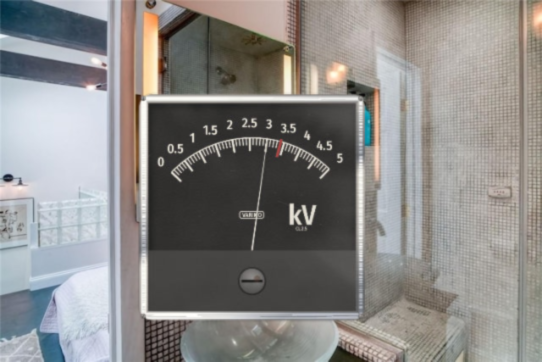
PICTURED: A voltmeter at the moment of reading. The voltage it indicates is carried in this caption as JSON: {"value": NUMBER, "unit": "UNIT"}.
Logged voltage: {"value": 3, "unit": "kV"}
